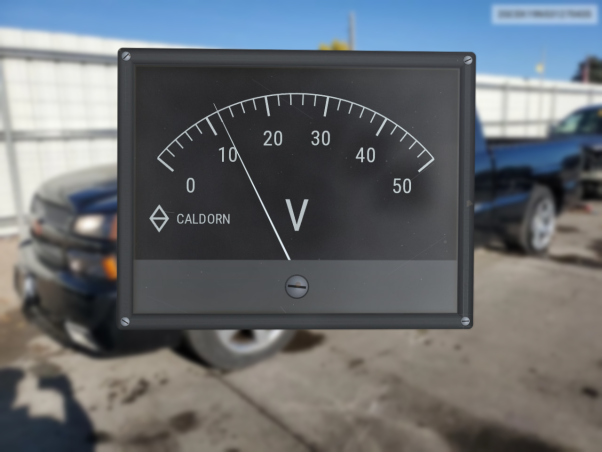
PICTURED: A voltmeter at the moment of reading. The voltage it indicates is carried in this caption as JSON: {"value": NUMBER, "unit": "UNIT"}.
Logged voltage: {"value": 12, "unit": "V"}
